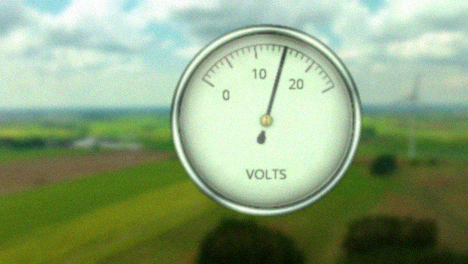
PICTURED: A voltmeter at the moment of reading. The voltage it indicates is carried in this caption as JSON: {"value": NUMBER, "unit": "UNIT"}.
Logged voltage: {"value": 15, "unit": "V"}
